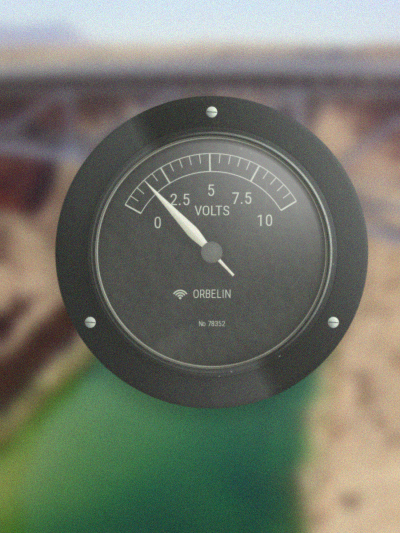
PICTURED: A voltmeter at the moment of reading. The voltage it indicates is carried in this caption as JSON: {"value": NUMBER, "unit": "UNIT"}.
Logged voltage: {"value": 1.5, "unit": "V"}
